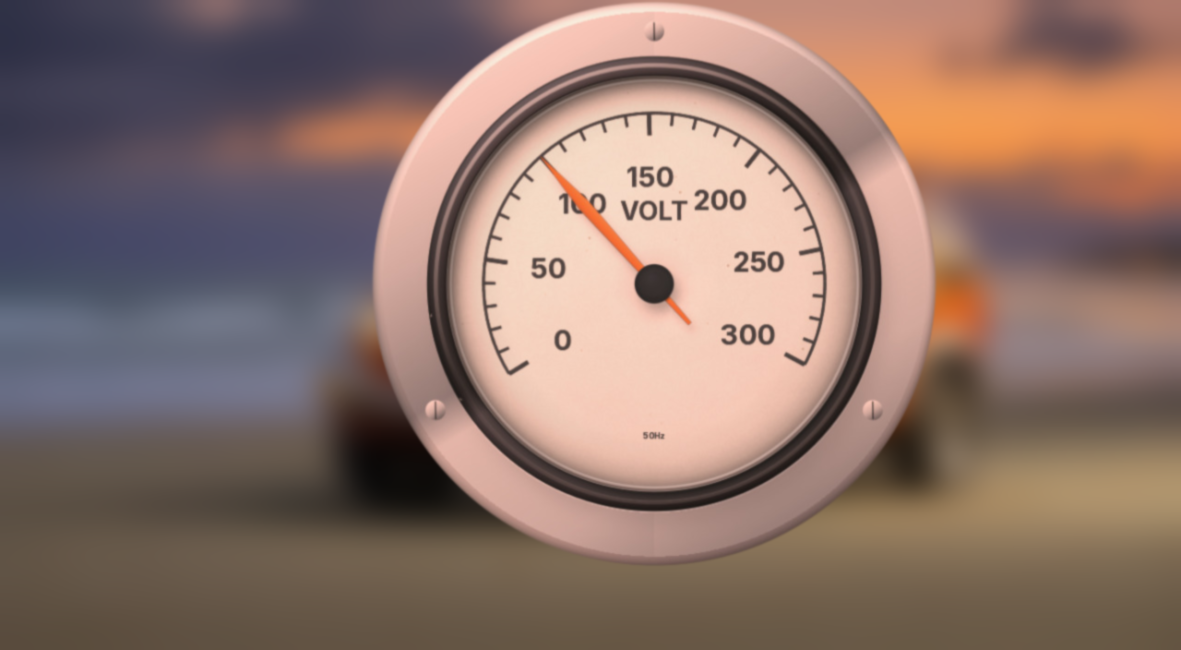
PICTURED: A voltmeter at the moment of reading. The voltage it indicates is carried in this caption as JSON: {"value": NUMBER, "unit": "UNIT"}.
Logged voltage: {"value": 100, "unit": "V"}
